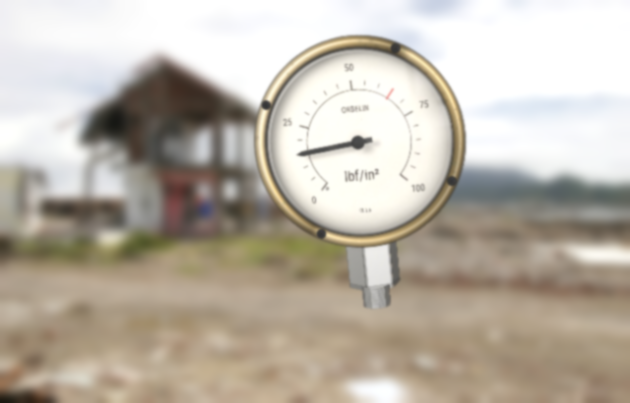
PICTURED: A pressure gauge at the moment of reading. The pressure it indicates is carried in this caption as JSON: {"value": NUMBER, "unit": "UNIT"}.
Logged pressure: {"value": 15, "unit": "psi"}
